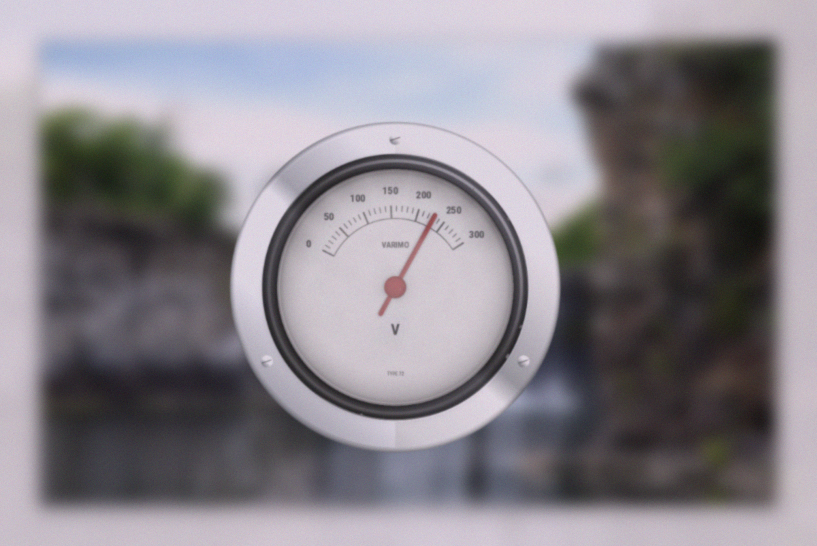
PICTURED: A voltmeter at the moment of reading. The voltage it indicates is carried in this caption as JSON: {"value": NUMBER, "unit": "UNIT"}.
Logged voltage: {"value": 230, "unit": "V"}
